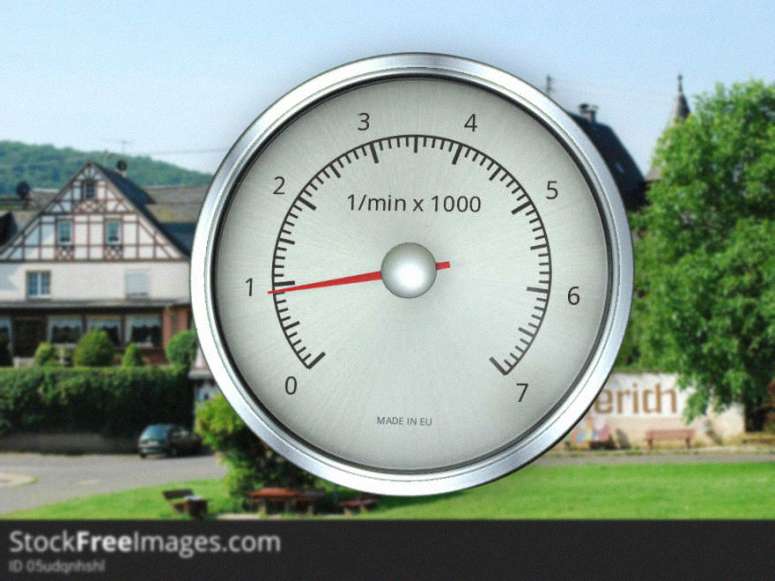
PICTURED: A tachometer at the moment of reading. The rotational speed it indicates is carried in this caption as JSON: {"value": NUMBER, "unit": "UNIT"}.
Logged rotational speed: {"value": 900, "unit": "rpm"}
